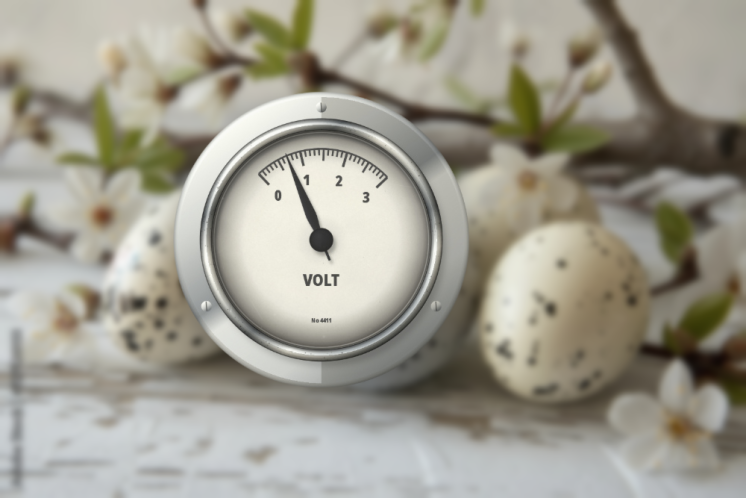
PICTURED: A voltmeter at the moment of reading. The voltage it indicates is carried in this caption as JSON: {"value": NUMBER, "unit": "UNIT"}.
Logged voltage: {"value": 0.7, "unit": "V"}
